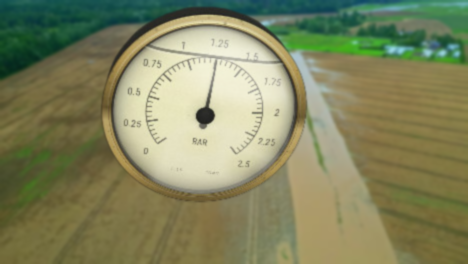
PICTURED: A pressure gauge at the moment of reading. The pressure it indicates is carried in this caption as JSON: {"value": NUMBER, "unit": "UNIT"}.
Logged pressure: {"value": 1.25, "unit": "bar"}
